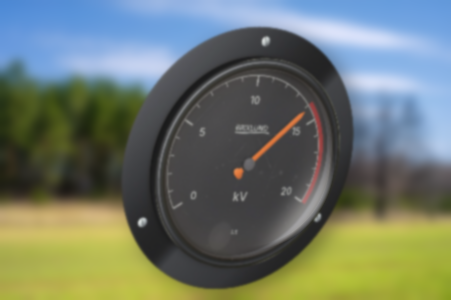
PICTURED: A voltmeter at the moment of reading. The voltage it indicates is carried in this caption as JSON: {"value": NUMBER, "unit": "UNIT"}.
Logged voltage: {"value": 14, "unit": "kV"}
